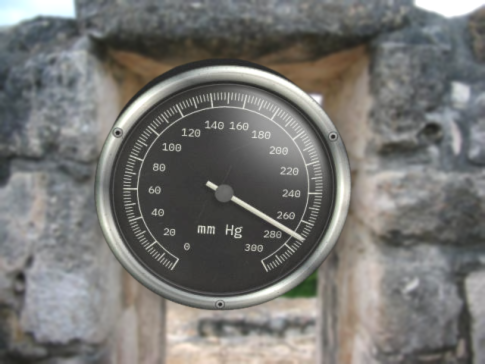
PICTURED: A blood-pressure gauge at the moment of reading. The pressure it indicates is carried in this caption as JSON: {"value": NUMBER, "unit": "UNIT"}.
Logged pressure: {"value": 270, "unit": "mmHg"}
